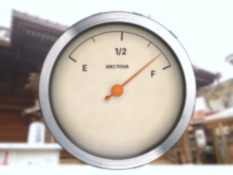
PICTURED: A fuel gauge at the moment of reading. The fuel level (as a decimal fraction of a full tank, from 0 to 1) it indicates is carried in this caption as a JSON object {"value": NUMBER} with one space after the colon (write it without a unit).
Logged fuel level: {"value": 0.875}
